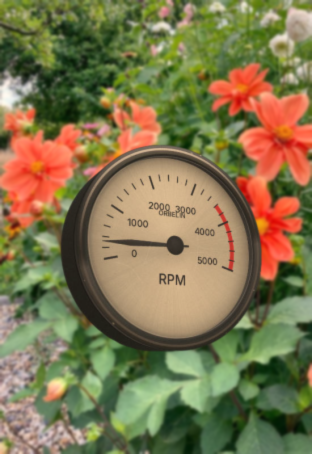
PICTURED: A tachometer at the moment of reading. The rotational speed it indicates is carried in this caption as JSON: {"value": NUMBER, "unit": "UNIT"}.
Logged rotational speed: {"value": 300, "unit": "rpm"}
